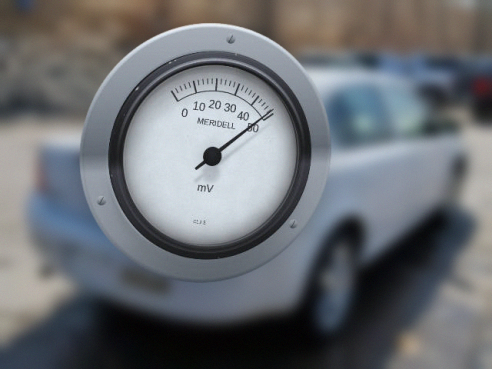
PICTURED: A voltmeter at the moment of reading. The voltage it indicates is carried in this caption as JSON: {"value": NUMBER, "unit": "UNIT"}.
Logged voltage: {"value": 48, "unit": "mV"}
